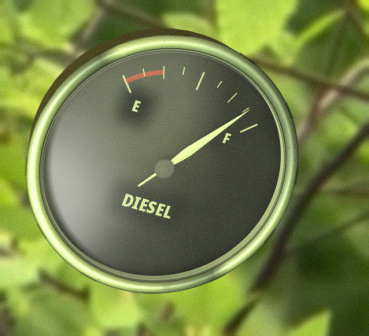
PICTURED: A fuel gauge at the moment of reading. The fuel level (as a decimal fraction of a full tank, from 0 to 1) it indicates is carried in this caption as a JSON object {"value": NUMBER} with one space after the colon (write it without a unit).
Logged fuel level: {"value": 0.875}
